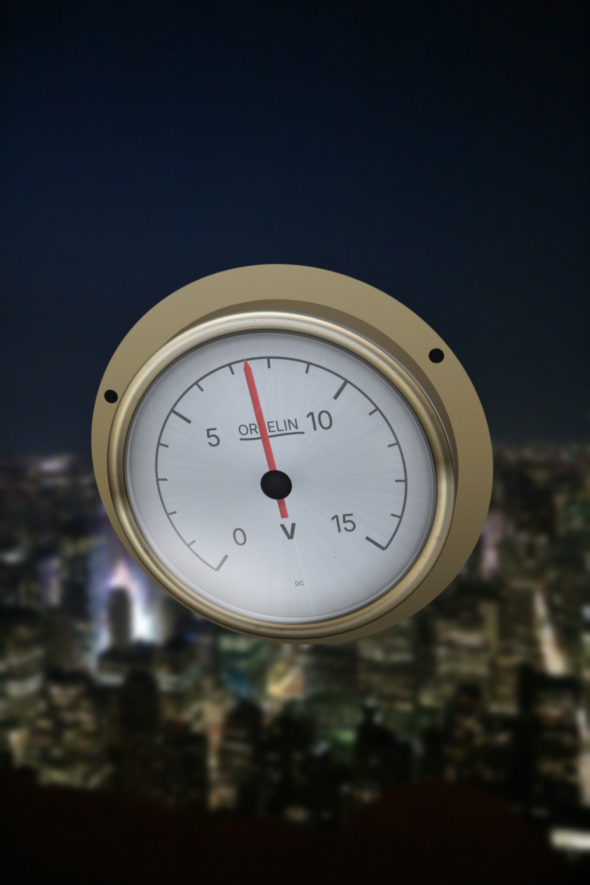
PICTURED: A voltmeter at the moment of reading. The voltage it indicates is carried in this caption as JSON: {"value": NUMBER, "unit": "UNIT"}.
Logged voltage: {"value": 7.5, "unit": "V"}
